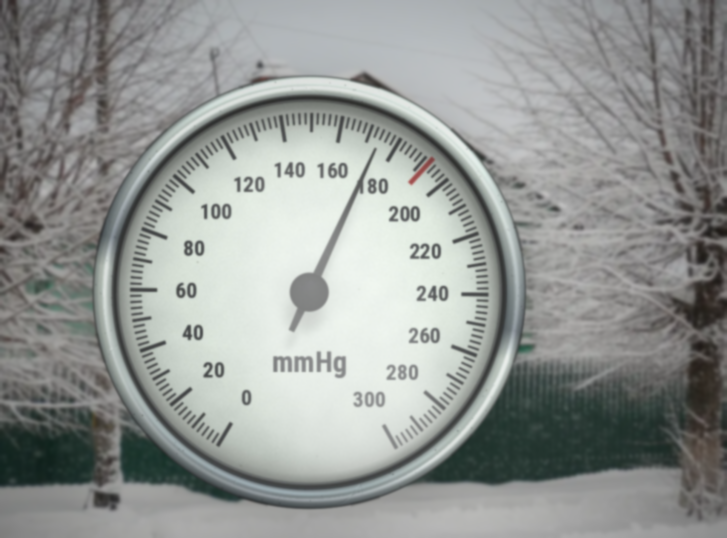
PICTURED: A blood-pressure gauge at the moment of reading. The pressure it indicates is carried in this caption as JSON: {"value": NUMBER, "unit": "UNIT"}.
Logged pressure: {"value": 174, "unit": "mmHg"}
